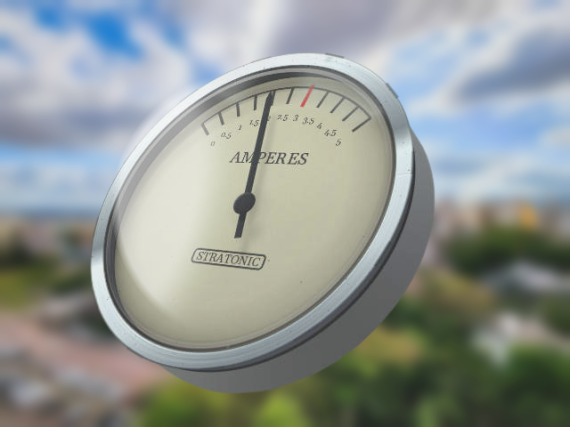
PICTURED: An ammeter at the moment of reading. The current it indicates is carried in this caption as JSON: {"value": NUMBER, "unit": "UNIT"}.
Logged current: {"value": 2, "unit": "A"}
